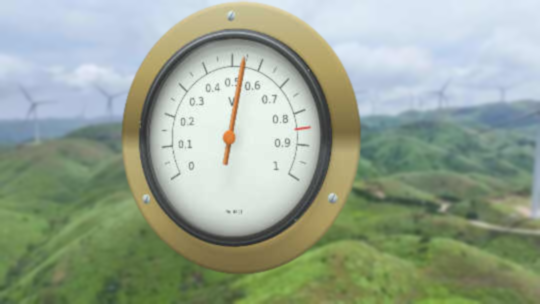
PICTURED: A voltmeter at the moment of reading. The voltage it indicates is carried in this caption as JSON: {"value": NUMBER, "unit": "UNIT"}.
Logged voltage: {"value": 0.55, "unit": "V"}
